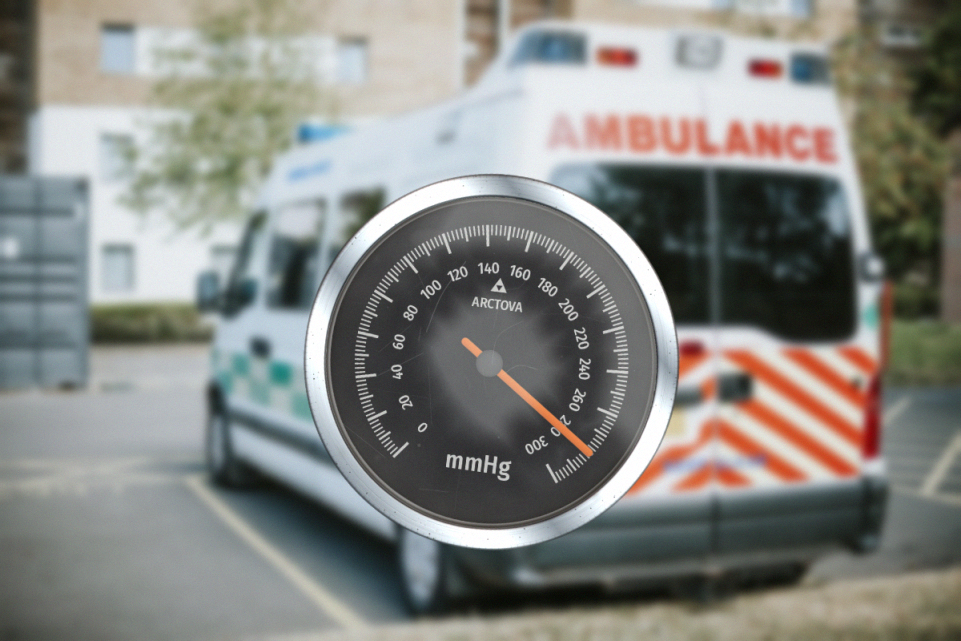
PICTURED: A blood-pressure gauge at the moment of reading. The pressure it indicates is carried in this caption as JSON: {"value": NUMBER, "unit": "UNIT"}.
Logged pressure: {"value": 280, "unit": "mmHg"}
